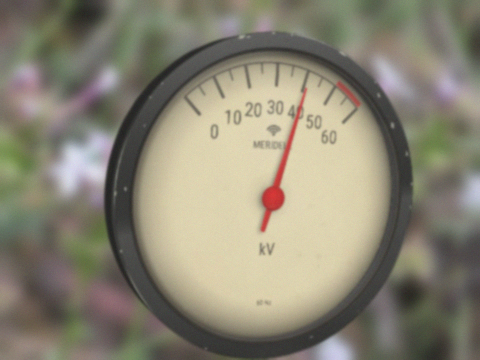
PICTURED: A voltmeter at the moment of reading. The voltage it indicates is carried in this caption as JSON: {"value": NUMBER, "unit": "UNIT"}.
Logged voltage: {"value": 40, "unit": "kV"}
